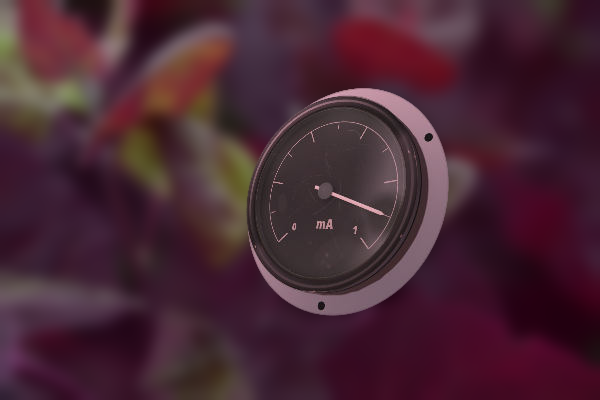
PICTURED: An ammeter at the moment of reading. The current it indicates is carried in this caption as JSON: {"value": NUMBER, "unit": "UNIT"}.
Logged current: {"value": 0.9, "unit": "mA"}
